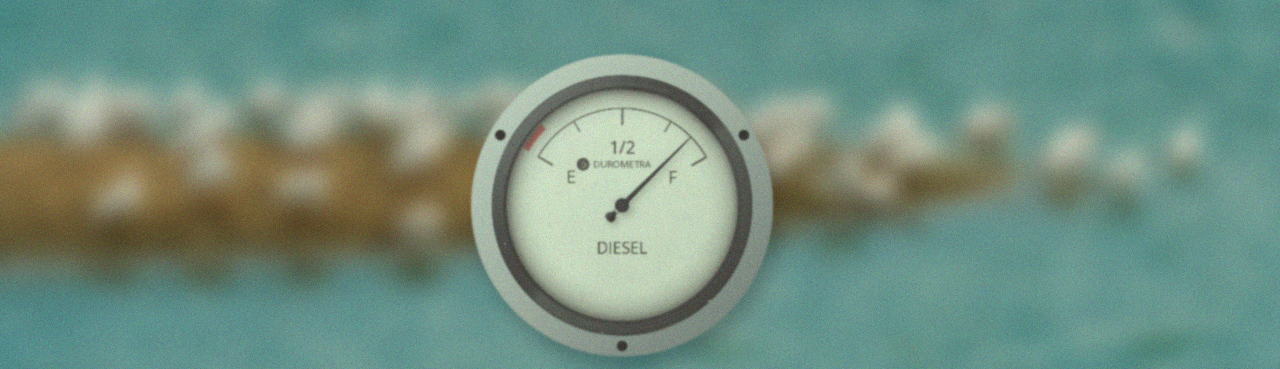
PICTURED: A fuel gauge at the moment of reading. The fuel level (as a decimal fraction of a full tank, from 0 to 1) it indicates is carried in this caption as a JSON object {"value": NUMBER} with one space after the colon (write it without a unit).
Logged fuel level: {"value": 0.875}
